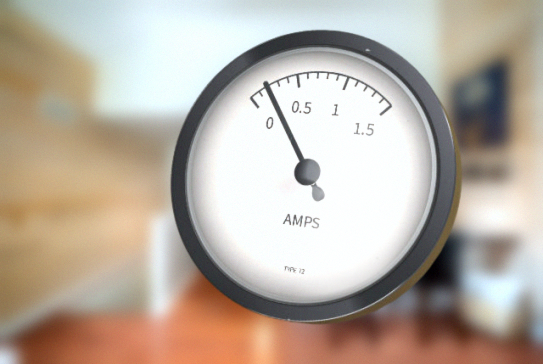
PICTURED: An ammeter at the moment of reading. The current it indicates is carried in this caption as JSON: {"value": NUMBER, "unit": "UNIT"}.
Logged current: {"value": 0.2, "unit": "A"}
